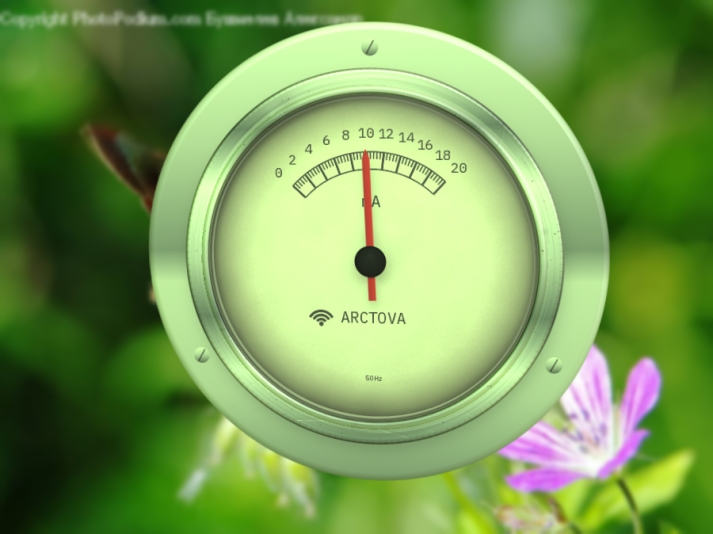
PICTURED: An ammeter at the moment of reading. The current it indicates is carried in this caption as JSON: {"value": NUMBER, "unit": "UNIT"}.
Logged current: {"value": 10, "unit": "mA"}
